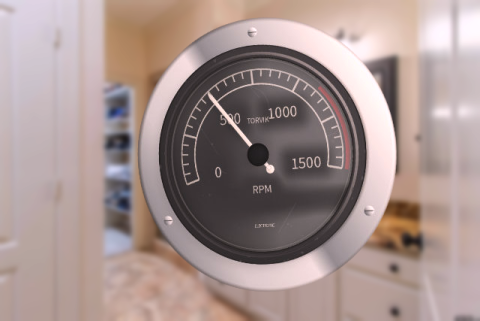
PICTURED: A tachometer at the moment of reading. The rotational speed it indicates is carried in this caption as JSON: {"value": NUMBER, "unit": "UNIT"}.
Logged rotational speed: {"value": 500, "unit": "rpm"}
